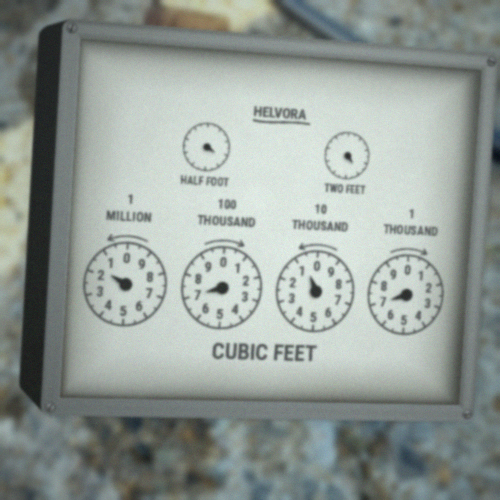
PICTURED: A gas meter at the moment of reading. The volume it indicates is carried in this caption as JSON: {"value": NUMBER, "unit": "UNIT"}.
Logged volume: {"value": 170700, "unit": "ft³"}
